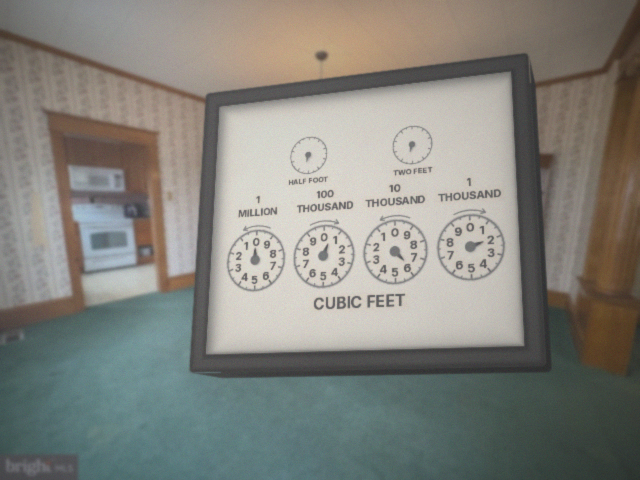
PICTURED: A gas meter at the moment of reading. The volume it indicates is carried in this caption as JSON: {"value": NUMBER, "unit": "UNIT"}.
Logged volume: {"value": 6200, "unit": "ft³"}
